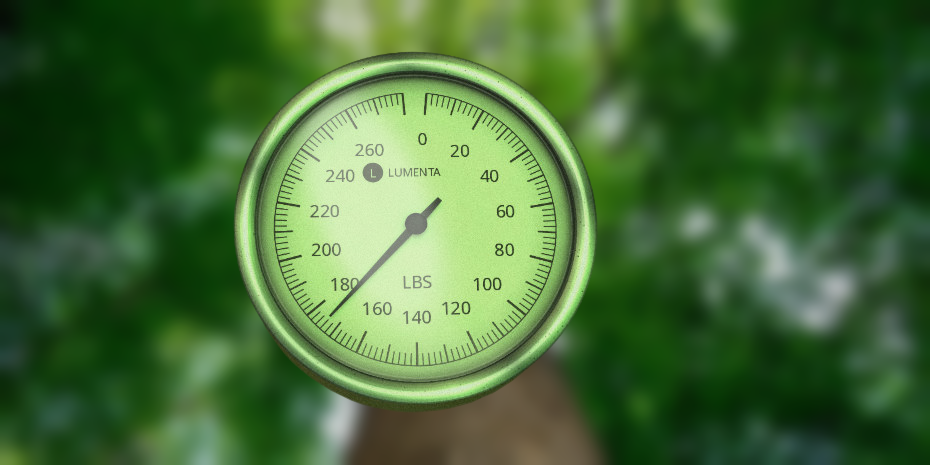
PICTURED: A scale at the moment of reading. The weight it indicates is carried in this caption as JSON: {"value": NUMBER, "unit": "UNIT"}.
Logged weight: {"value": 174, "unit": "lb"}
